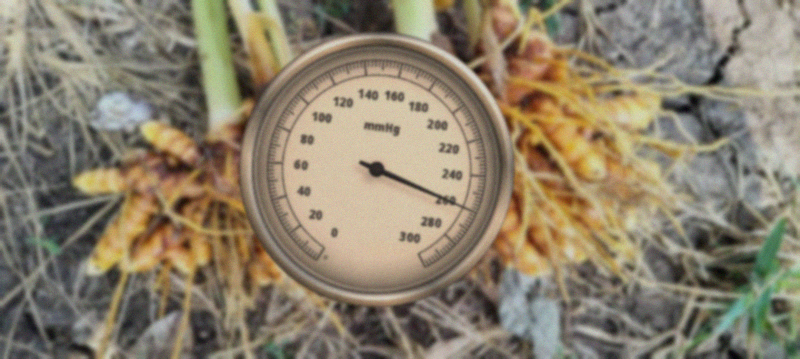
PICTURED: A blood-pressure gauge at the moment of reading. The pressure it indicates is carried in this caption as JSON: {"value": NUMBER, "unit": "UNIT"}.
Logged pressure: {"value": 260, "unit": "mmHg"}
